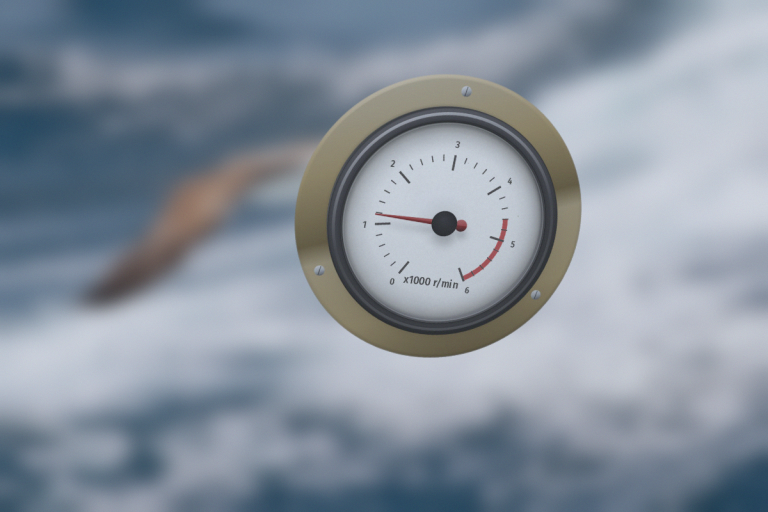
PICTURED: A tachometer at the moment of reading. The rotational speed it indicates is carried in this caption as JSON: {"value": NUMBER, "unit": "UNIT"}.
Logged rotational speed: {"value": 1200, "unit": "rpm"}
